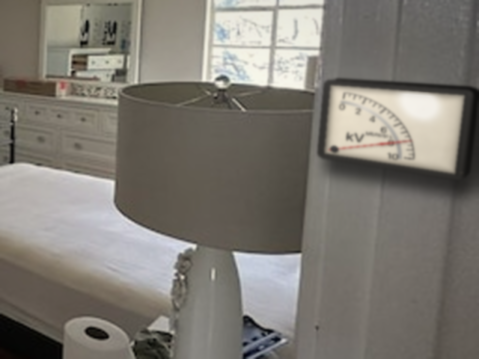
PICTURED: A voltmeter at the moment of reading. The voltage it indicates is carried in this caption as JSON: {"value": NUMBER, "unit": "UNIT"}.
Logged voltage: {"value": 8, "unit": "kV"}
